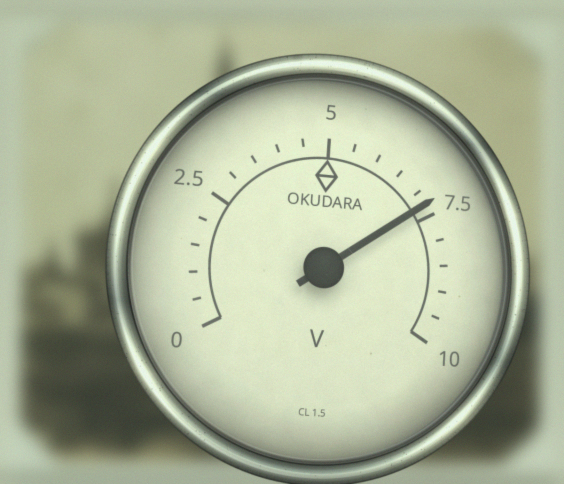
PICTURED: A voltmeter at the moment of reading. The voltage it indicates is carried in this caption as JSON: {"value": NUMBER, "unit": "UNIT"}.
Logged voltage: {"value": 7.25, "unit": "V"}
